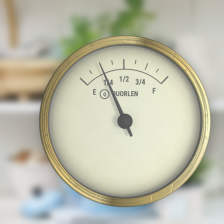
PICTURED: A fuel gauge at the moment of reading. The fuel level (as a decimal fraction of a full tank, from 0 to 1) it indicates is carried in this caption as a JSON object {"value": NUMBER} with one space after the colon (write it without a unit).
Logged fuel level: {"value": 0.25}
